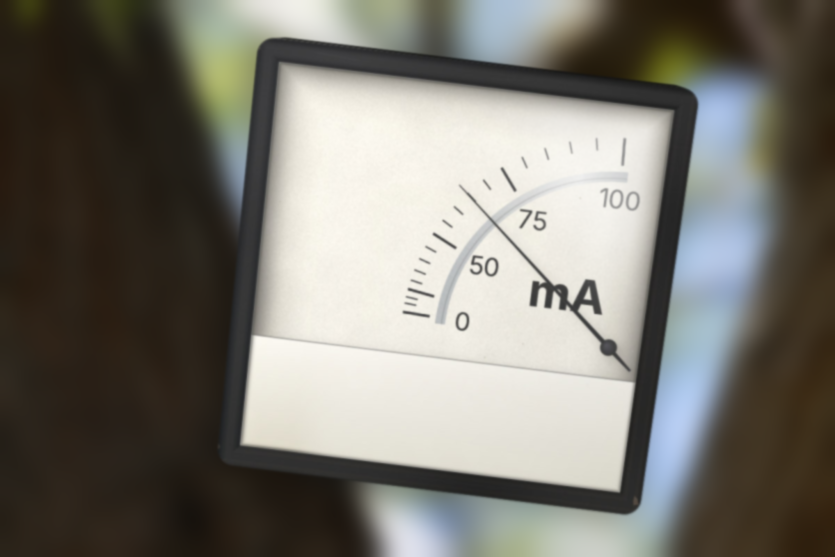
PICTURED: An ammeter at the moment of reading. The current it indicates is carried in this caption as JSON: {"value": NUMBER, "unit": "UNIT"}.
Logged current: {"value": 65, "unit": "mA"}
